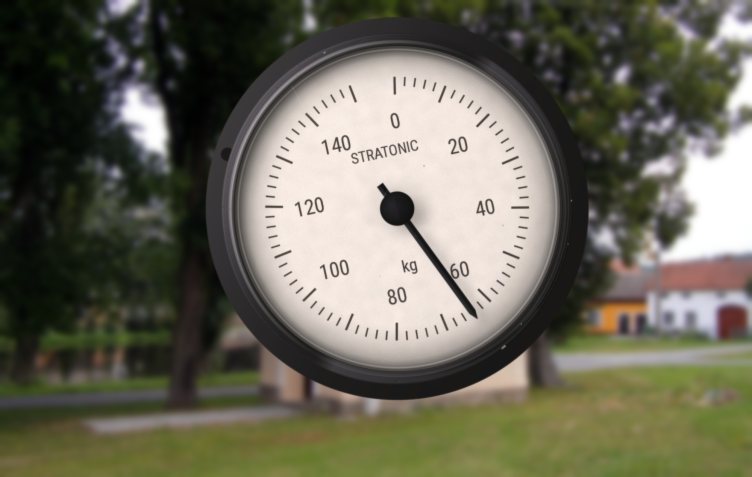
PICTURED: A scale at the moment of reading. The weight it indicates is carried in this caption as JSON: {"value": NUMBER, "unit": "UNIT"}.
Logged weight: {"value": 64, "unit": "kg"}
